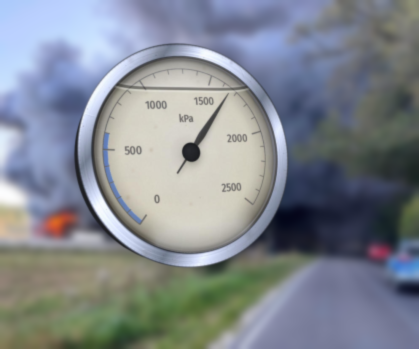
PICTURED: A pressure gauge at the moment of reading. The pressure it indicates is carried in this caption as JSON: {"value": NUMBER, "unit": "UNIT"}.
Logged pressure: {"value": 1650, "unit": "kPa"}
